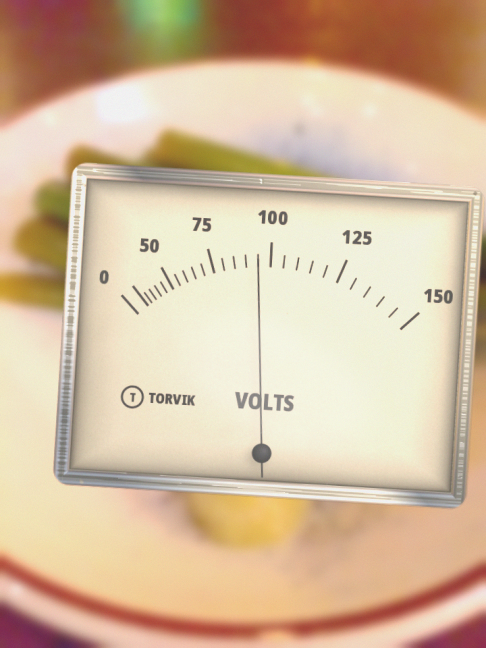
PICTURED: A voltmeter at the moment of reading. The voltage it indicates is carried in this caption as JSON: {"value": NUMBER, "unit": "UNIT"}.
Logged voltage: {"value": 95, "unit": "V"}
